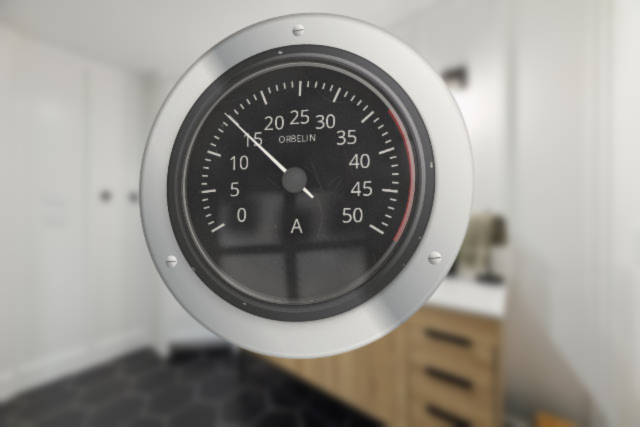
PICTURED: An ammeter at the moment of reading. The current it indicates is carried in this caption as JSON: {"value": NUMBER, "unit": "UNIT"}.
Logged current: {"value": 15, "unit": "A"}
